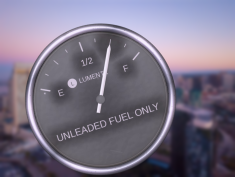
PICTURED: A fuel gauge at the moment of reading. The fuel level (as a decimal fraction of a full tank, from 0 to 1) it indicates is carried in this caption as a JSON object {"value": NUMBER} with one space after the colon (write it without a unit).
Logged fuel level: {"value": 0.75}
